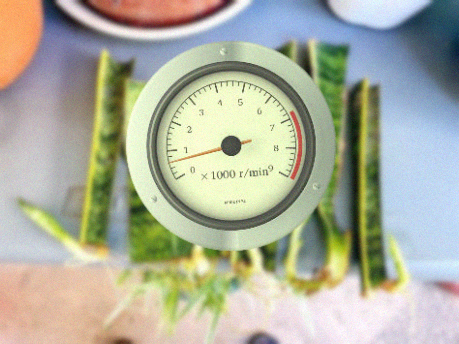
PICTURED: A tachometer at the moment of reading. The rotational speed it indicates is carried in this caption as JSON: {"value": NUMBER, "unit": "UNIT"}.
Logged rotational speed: {"value": 600, "unit": "rpm"}
